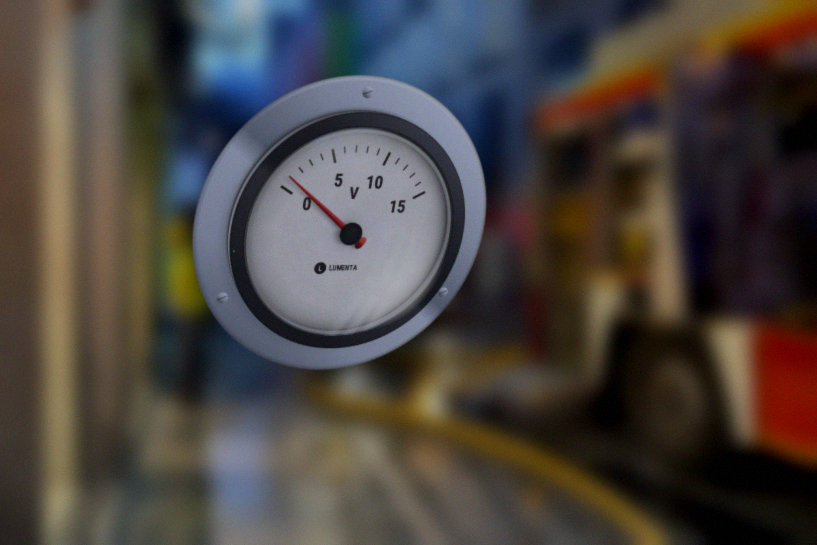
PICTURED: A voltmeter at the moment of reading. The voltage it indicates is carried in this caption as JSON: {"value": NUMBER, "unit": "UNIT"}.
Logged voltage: {"value": 1, "unit": "V"}
